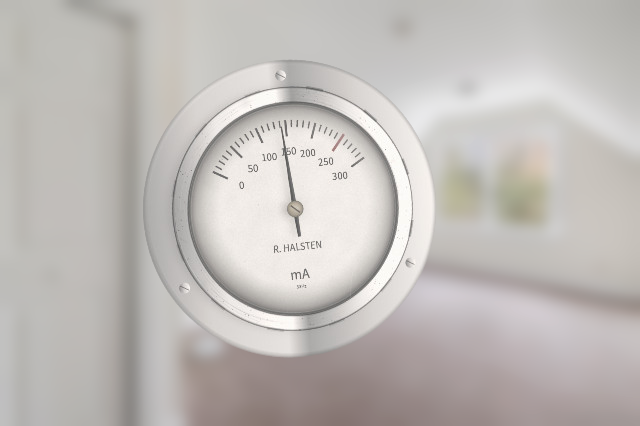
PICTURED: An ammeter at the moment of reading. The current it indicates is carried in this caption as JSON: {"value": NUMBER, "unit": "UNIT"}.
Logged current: {"value": 140, "unit": "mA"}
